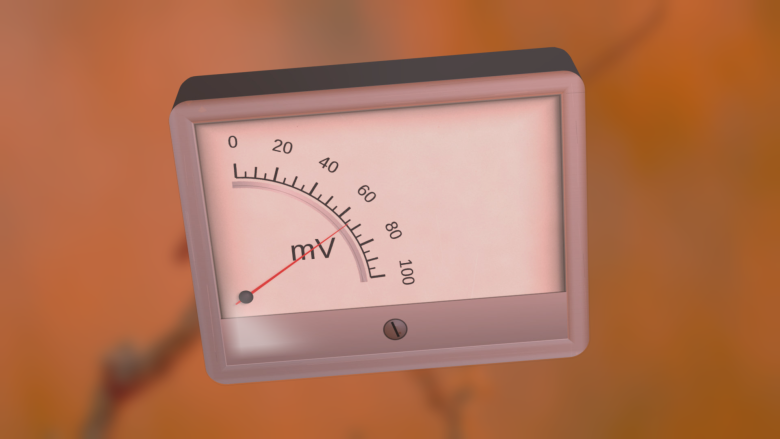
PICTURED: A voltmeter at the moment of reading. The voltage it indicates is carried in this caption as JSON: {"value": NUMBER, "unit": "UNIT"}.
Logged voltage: {"value": 65, "unit": "mV"}
